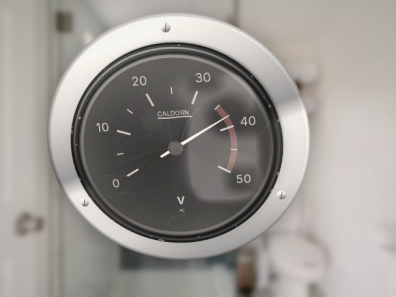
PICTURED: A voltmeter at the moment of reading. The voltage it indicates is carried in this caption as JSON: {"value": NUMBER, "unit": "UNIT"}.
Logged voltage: {"value": 37.5, "unit": "V"}
